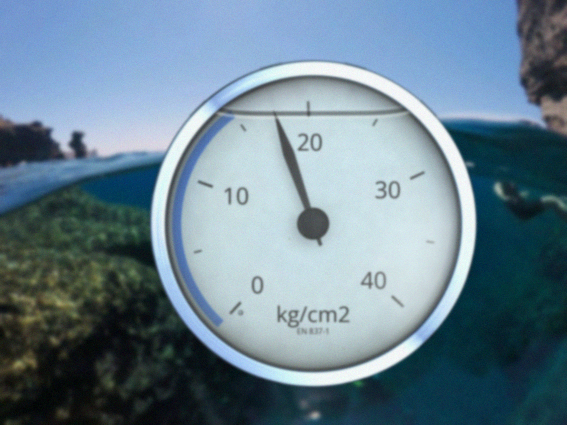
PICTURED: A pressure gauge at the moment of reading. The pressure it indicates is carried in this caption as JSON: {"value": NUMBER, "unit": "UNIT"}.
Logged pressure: {"value": 17.5, "unit": "kg/cm²"}
